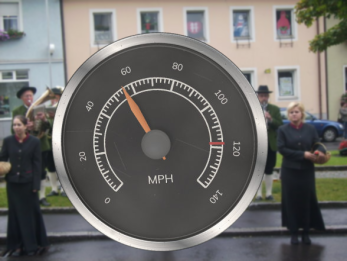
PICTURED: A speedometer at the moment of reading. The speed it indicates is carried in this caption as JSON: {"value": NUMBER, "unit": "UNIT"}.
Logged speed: {"value": 56, "unit": "mph"}
